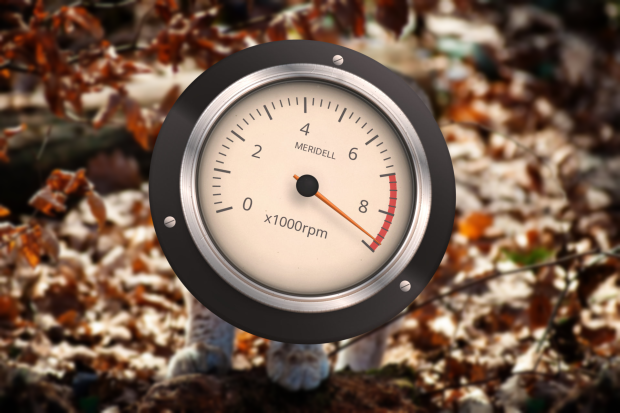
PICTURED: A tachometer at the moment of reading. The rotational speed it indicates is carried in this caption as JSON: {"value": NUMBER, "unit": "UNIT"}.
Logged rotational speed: {"value": 8800, "unit": "rpm"}
